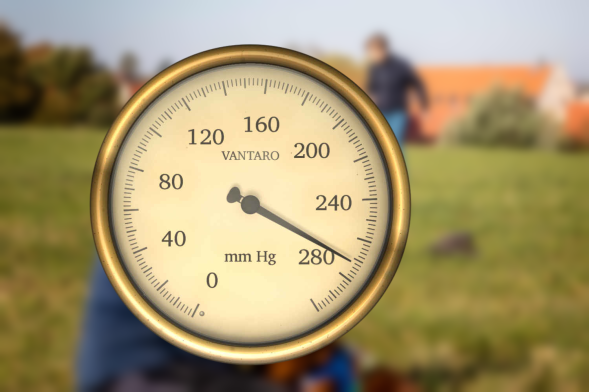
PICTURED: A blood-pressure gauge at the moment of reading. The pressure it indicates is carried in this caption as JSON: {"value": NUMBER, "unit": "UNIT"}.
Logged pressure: {"value": 272, "unit": "mmHg"}
